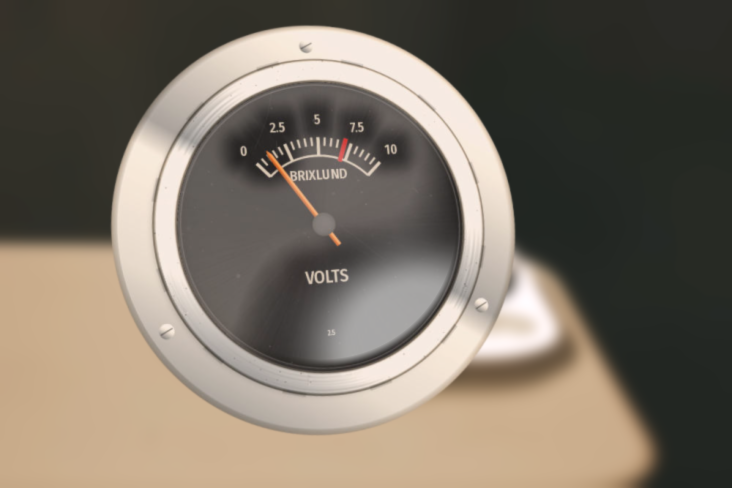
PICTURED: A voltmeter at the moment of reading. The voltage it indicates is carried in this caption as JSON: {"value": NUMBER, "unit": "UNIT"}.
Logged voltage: {"value": 1, "unit": "V"}
